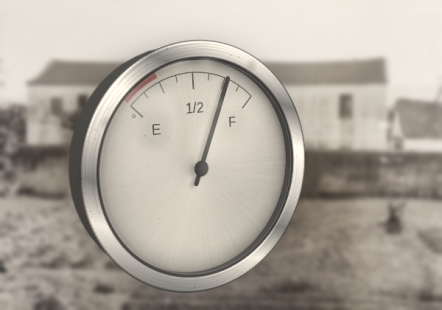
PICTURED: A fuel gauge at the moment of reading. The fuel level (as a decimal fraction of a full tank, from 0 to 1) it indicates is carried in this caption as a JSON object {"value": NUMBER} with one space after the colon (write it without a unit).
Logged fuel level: {"value": 0.75}
